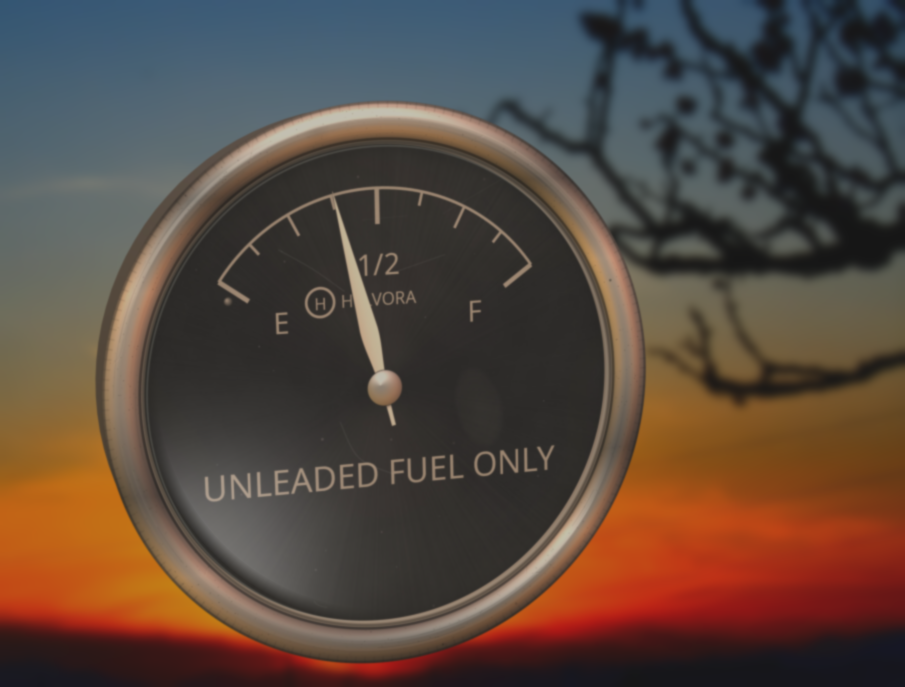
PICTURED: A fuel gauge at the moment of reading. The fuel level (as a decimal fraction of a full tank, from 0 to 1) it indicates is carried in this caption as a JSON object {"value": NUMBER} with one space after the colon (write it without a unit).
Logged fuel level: {"value": 0.375}
